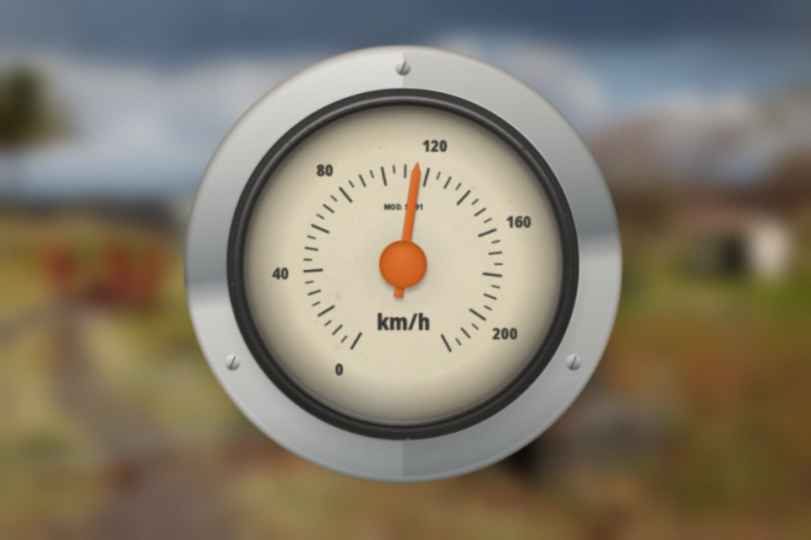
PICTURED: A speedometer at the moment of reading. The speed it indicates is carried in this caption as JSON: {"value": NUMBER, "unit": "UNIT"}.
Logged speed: {"value": 115, "unit": "km/h"}
